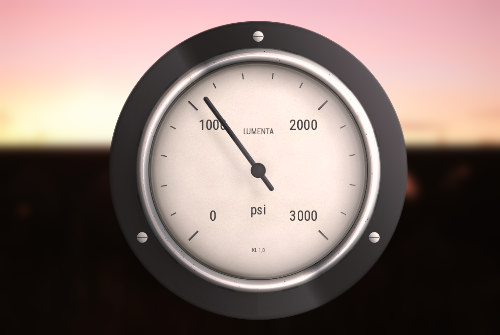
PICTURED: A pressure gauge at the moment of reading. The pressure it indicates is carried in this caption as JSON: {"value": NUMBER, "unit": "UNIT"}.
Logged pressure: {"value": 1100, "unit": "psi"}
